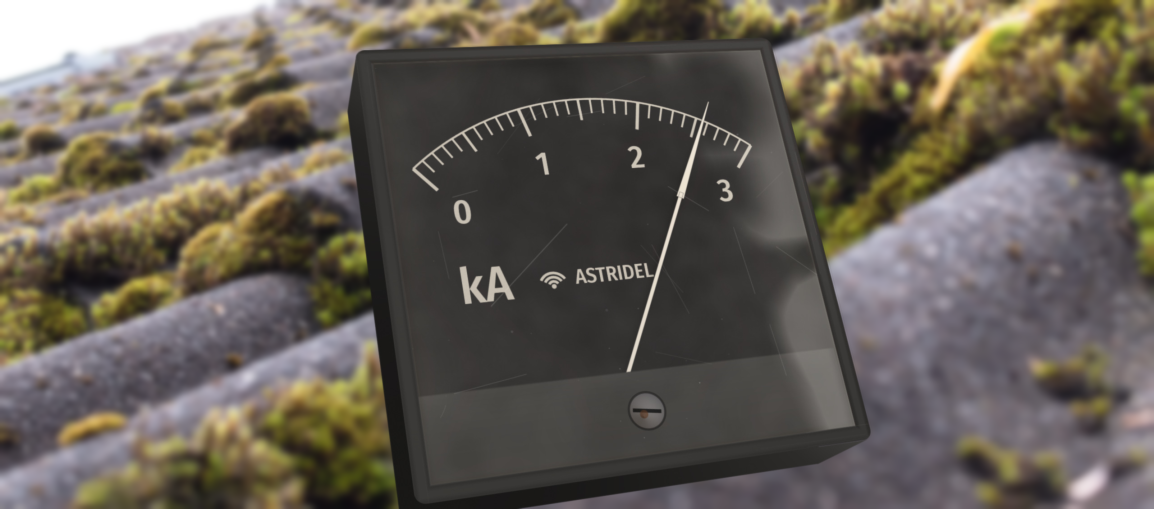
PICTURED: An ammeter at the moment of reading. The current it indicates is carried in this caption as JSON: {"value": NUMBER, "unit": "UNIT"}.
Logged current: {"value": 2.55, "unit": "kA"}
